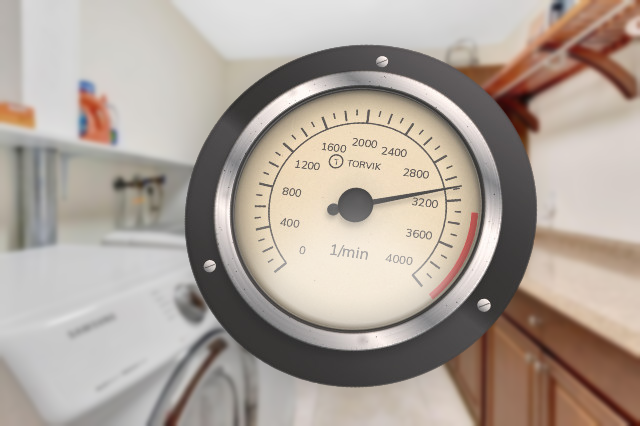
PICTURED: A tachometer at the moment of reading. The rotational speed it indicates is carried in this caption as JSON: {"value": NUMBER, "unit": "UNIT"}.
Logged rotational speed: {"value": 3100, "unit": "rpm"}
